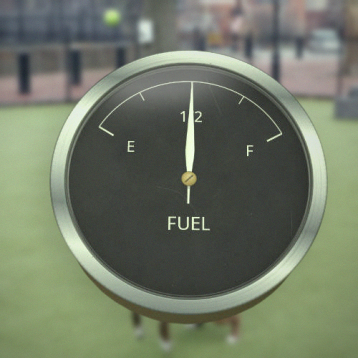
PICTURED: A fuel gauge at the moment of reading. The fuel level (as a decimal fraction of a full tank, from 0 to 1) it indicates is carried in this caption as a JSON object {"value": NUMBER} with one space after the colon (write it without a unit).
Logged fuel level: {"value": 0.5}
